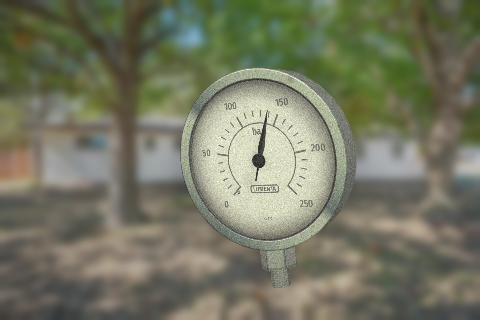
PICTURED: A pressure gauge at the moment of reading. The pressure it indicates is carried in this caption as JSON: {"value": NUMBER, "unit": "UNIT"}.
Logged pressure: {"value": 140, "unit": "bar"}
